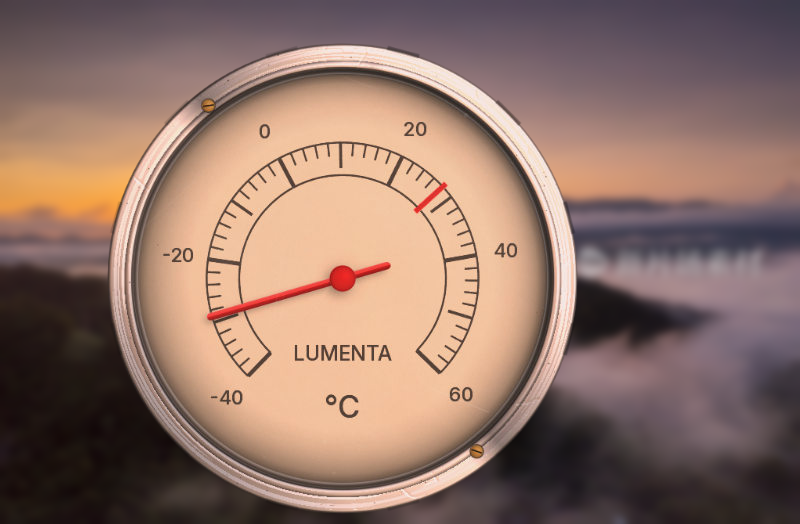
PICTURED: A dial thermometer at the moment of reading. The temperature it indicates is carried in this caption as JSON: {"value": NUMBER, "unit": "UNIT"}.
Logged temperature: {"value": -29, "unit": "°C"}
